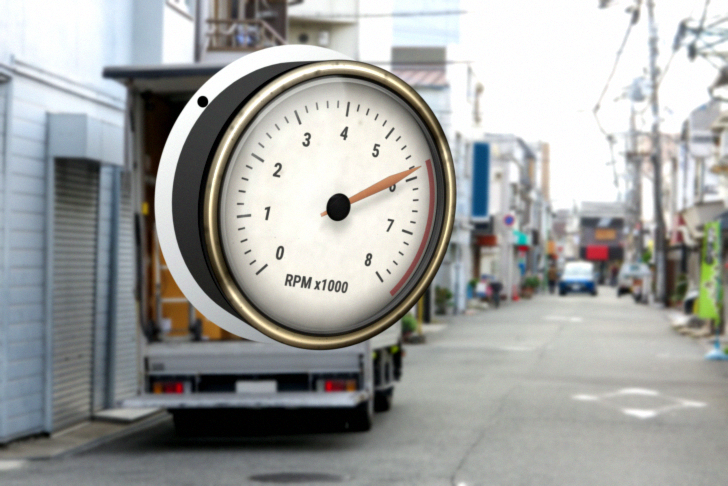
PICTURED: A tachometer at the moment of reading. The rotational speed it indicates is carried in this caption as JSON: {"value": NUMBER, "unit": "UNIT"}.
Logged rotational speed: {"value": 5800, "unit": "rpm"}
